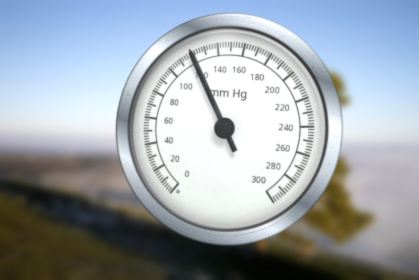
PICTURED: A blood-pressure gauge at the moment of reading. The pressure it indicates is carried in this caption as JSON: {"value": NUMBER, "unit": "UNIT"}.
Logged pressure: {"value": 120, "unit": "mmHg"}
